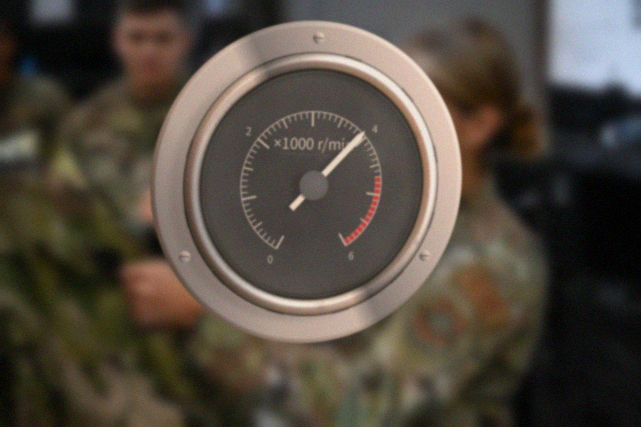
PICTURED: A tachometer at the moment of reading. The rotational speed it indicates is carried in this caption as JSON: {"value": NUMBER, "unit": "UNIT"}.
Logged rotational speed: {"value": 3900, "unit": "rpm"}
